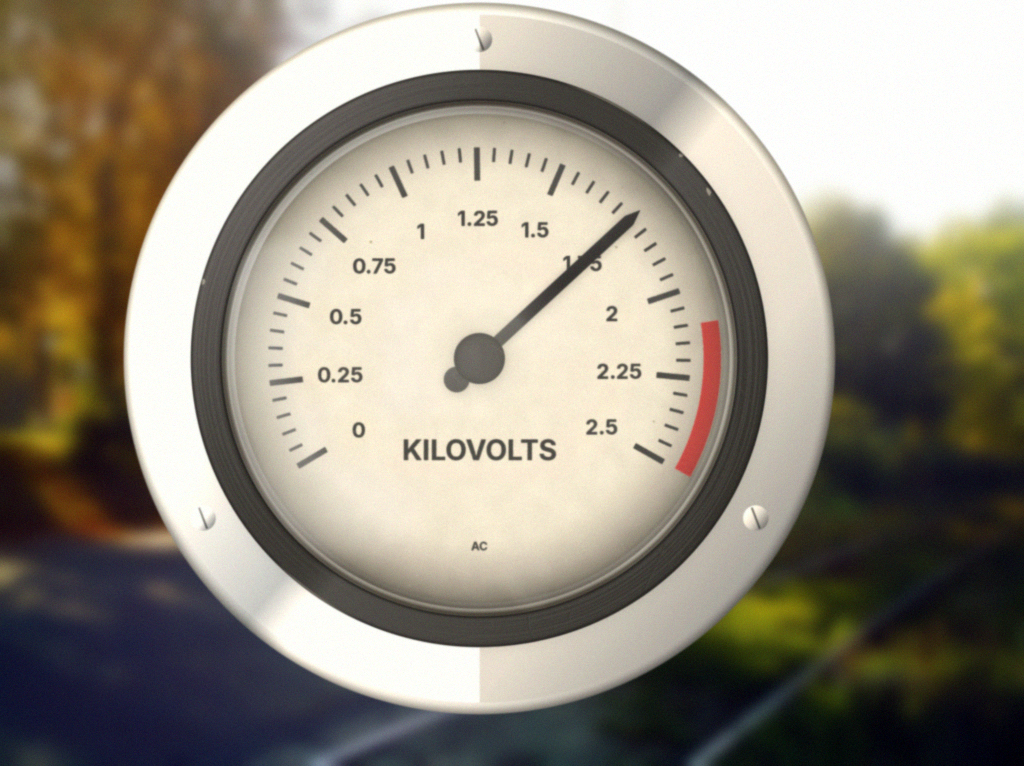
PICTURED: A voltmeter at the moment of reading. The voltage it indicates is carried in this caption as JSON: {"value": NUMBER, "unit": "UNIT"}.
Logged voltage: {"value": 1.75, "unit": "kV"}
